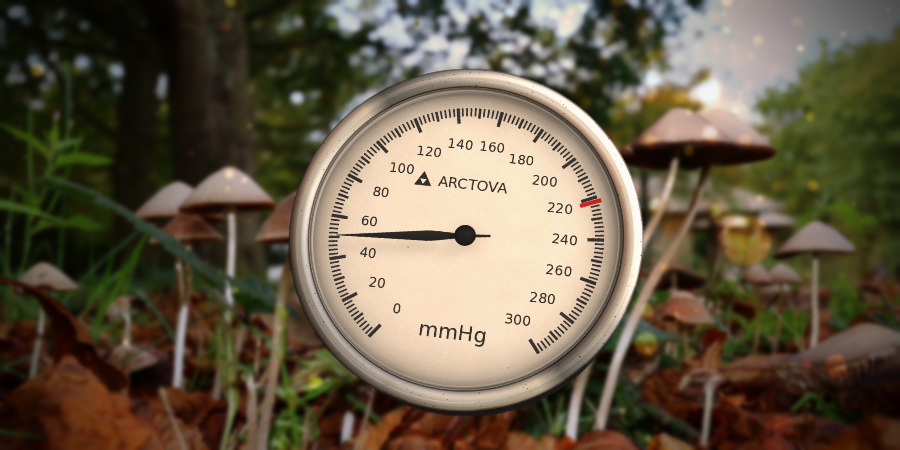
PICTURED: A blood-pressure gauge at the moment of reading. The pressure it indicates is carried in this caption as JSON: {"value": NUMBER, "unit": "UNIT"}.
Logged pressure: {"value": 50, "unit": "mmHg"}
